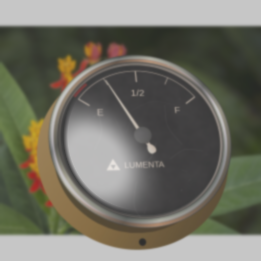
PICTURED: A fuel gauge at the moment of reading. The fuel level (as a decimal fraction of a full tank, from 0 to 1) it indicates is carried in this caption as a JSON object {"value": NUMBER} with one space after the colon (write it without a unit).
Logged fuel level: {"value": 0.25}
